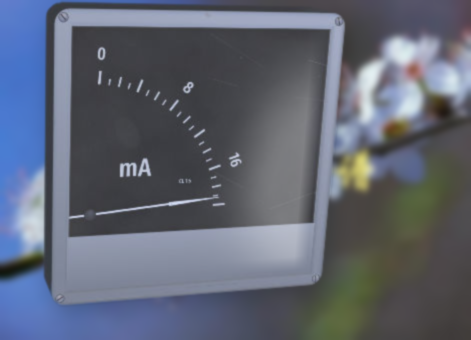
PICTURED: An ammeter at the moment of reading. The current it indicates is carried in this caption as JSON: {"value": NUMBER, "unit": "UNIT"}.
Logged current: {"value": 19, "unit": "mA"}
